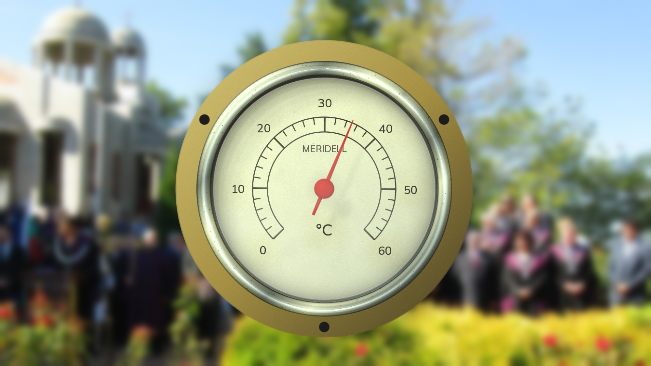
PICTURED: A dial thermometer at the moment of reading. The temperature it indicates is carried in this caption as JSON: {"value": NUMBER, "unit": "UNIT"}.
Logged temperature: {"value": 35, "unit": "°C"}
